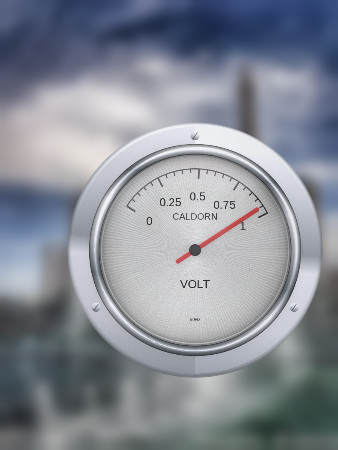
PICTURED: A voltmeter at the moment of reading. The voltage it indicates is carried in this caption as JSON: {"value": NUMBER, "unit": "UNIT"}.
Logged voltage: {"value": 0.95, "unit": "V"}
